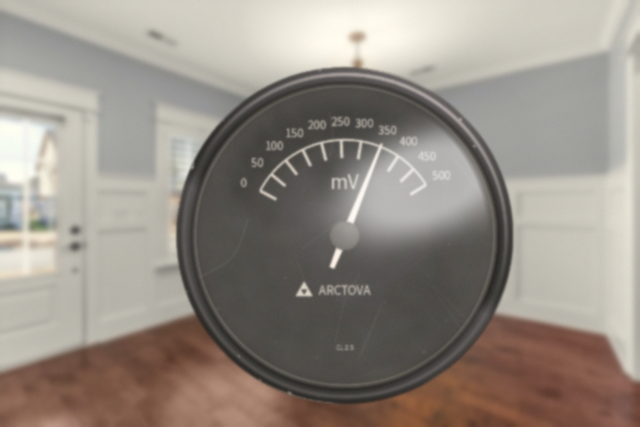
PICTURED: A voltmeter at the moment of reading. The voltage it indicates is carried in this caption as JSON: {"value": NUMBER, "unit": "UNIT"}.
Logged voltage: {"value": 350, "unit": "mV"}
